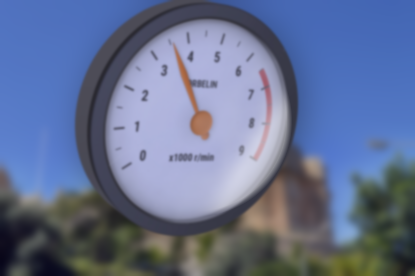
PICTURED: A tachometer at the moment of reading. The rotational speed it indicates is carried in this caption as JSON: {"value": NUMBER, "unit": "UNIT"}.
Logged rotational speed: {"value": 3500, "unit": "rpm"}
